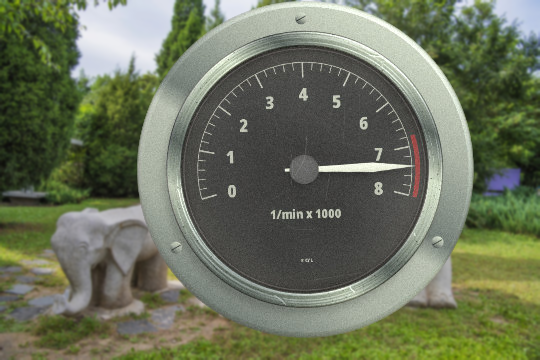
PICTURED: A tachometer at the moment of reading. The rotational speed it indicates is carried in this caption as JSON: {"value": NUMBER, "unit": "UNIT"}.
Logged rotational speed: {"value": 7400, "unit": "rpm"}
